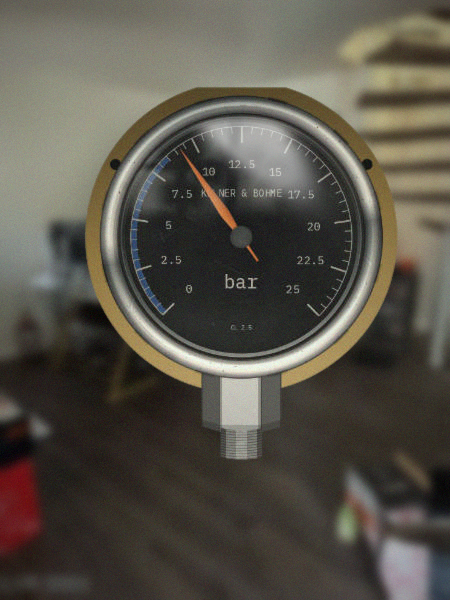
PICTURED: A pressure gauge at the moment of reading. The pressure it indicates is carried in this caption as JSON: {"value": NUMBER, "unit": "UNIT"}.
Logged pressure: {"value": 9.25, "unit": "bar"}
